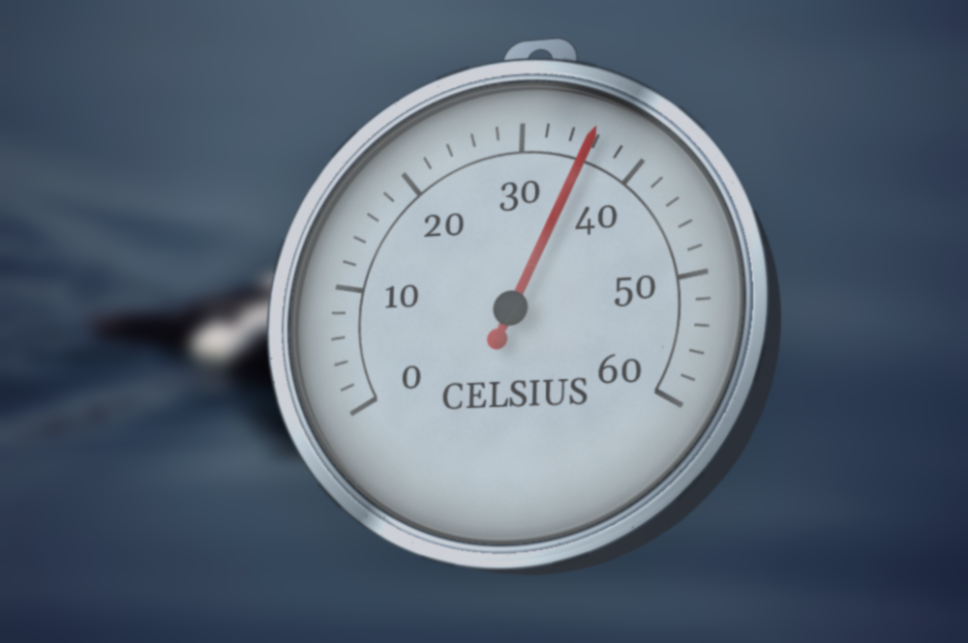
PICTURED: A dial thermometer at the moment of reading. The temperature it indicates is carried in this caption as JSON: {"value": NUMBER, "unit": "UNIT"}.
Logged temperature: {"value": 36, "unit": "°C"}
